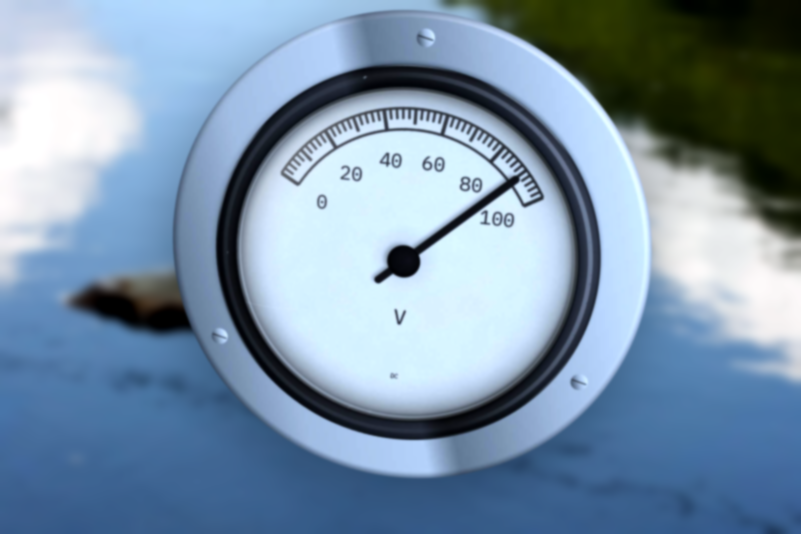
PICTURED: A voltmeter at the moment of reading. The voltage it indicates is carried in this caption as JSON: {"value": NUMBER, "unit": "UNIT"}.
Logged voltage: {"value": 90, "unit": "V"}
